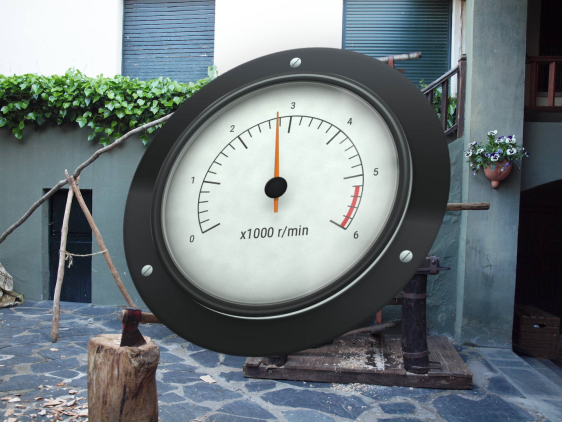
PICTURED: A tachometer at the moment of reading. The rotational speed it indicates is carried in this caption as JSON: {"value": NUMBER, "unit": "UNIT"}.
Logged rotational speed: {"value": 2800, "unit": "rpm"}
